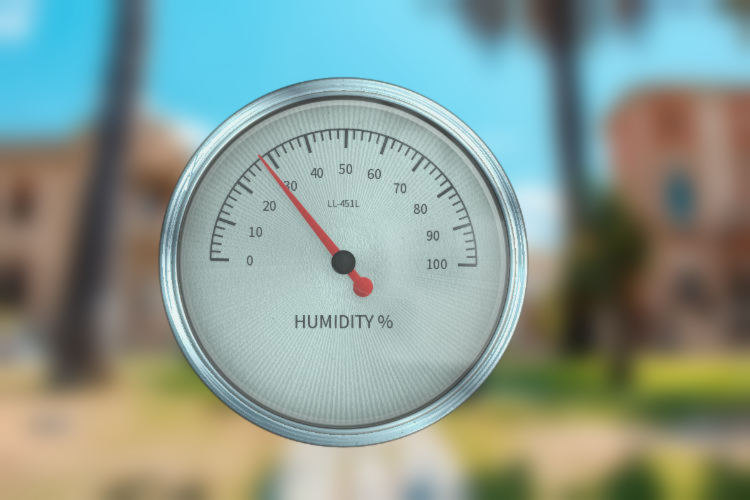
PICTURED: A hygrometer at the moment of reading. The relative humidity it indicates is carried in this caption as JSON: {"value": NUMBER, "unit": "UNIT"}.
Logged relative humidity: {"value": 28, "unit": "%"}
